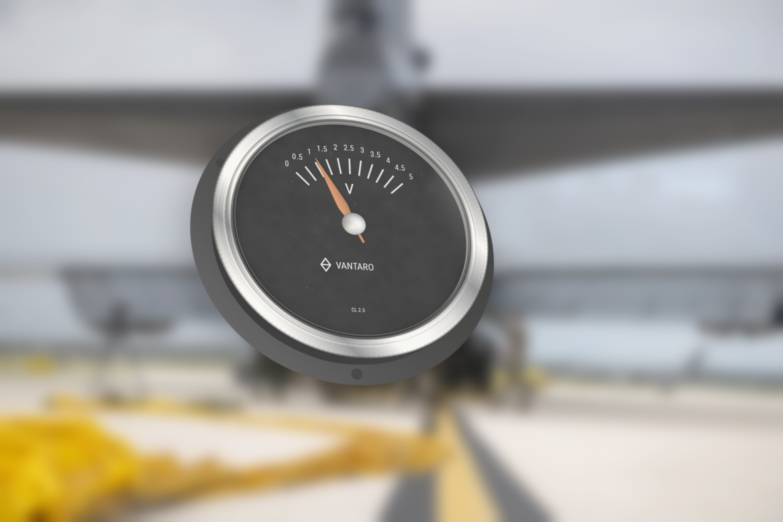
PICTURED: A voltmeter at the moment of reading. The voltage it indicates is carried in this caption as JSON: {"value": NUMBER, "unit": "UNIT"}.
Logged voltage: {"value": 1, "unit": "V"}
